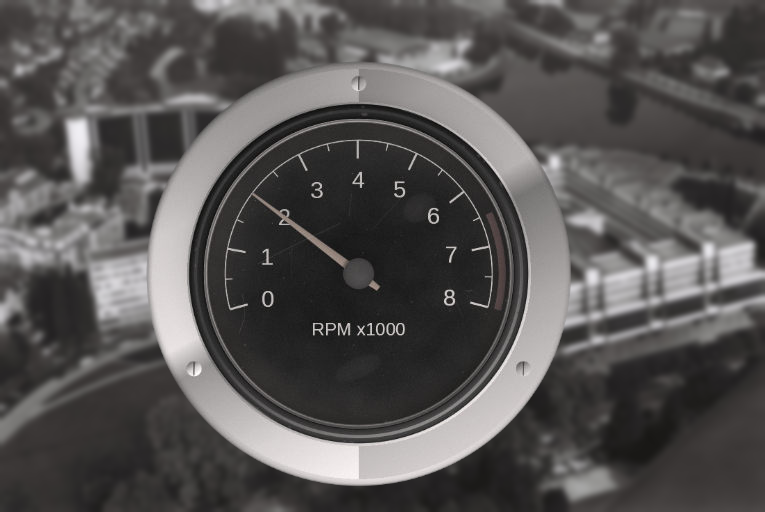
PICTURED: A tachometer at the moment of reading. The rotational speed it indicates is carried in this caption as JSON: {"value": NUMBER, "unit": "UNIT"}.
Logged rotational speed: {"value": 2000, "unit": "rpm"}
